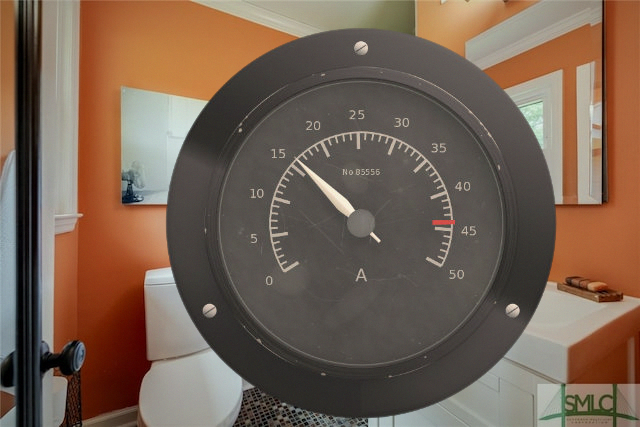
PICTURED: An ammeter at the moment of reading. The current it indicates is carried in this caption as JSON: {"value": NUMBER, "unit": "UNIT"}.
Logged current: {"value": 16, "unit": "A"}
